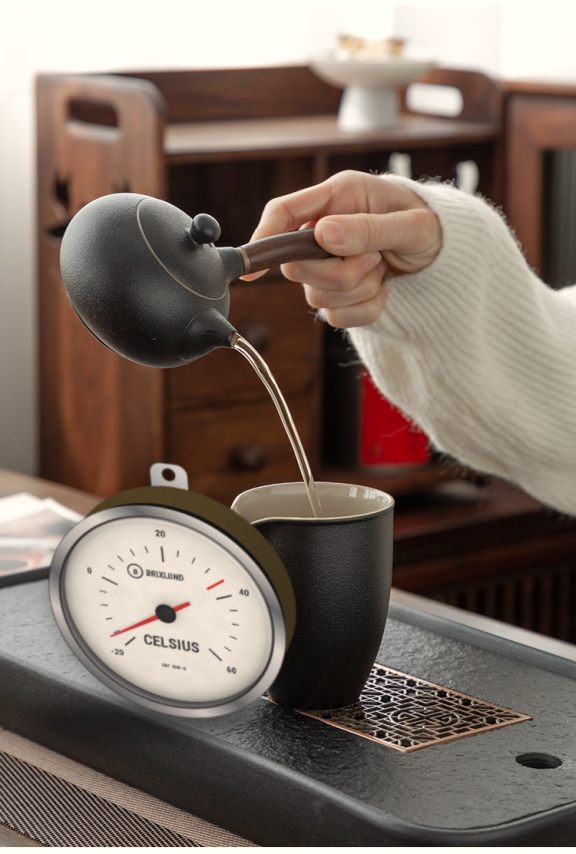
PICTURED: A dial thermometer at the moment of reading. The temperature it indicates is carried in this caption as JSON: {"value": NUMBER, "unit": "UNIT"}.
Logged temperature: {"value": -16, "unit": "°C"}
